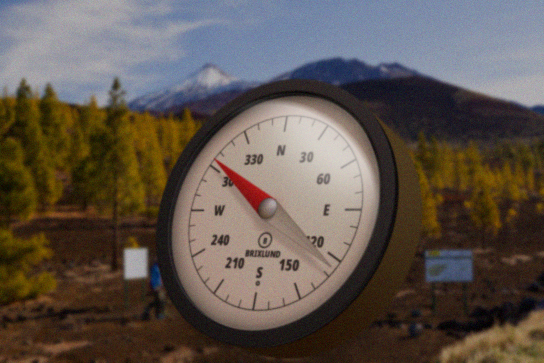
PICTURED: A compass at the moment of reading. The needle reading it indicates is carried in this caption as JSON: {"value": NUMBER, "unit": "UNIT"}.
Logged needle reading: {"value": 305, "unit": "°"}
